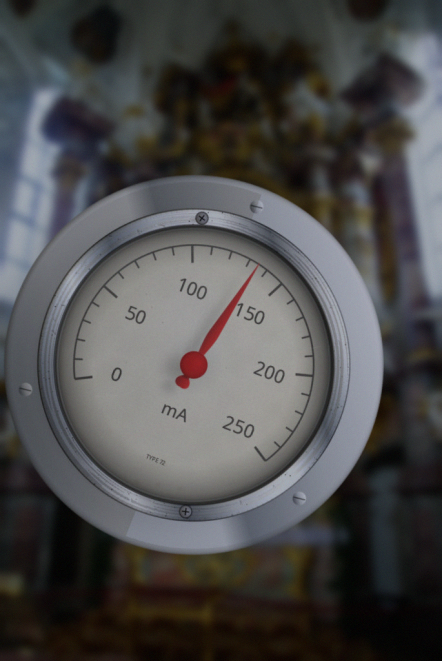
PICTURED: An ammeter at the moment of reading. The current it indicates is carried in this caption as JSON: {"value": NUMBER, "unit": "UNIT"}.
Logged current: {"value": 135, "unit": "mA"}
